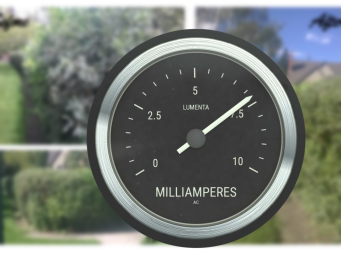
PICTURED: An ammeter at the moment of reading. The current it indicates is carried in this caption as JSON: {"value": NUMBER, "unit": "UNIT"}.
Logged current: {"value": 7.25, "unit": "mA"}
